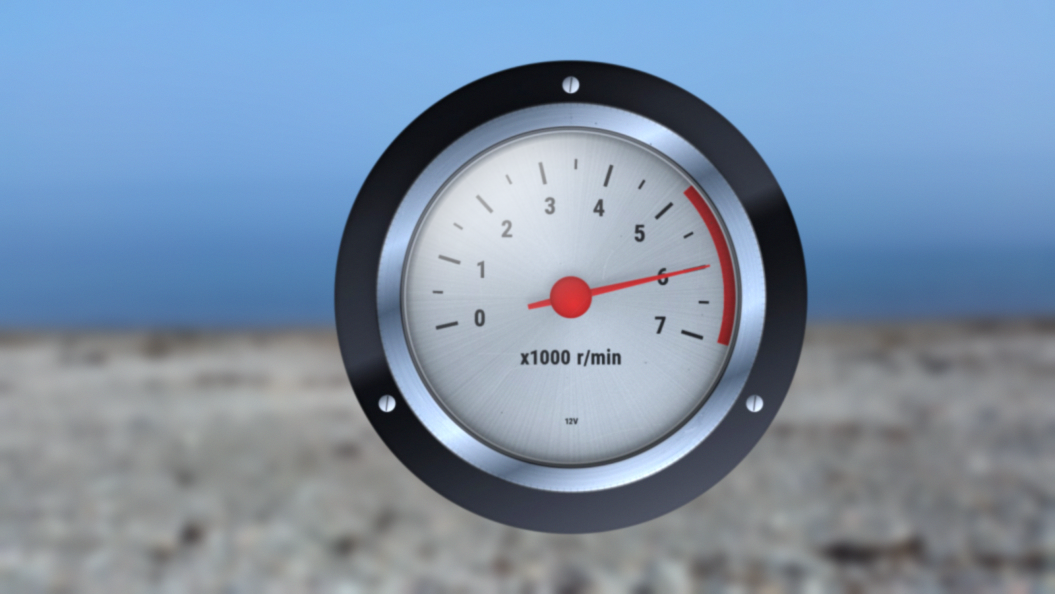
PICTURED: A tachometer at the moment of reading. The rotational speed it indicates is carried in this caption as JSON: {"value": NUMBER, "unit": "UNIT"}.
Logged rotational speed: {"value": 6000, "unit": "rpm"}
